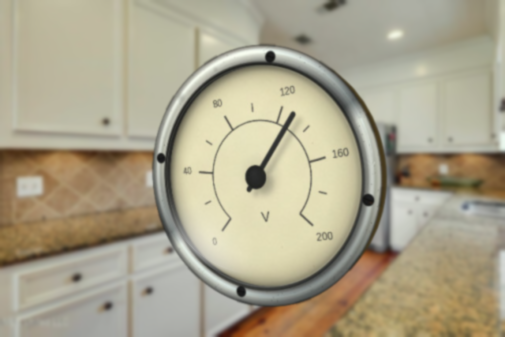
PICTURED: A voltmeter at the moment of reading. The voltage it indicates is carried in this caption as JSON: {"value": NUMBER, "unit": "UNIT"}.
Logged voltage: {"value": 130, "unit": "V"}
